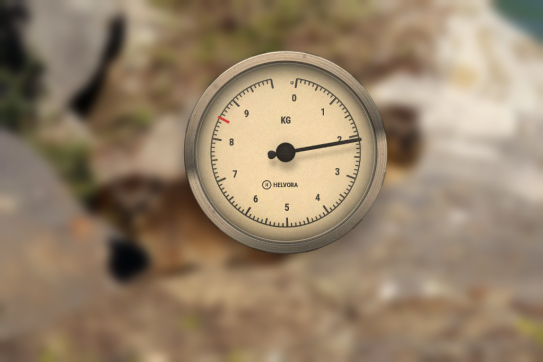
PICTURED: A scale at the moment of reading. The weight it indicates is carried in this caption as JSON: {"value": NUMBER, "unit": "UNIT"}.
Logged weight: {"value": 2.1, "unit": "kg"}
